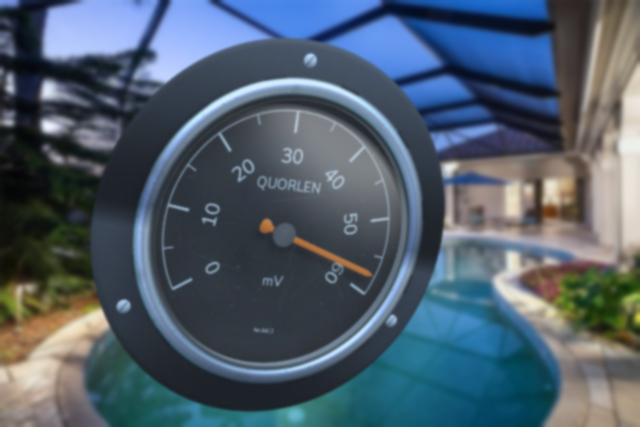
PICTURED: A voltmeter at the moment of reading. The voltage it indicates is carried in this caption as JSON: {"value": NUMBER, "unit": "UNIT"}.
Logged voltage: {"value": 57.5, "unit": "mV"}
